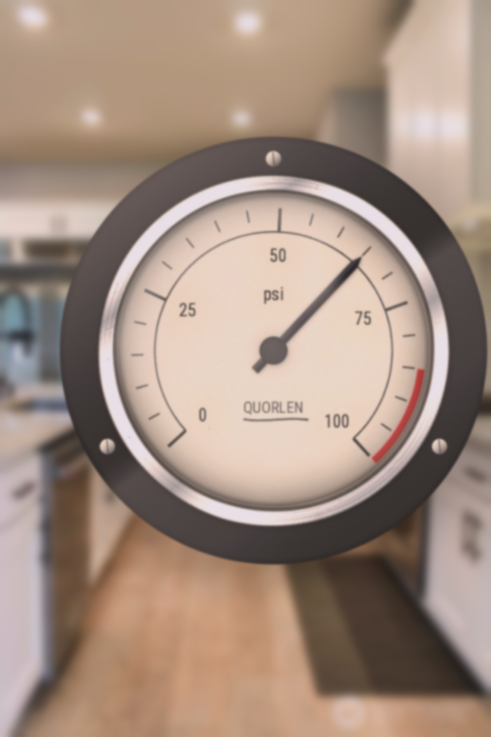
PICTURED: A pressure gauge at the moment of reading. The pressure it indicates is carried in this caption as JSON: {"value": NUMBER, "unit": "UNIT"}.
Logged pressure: {"value": 65, "unit": "psi"}
